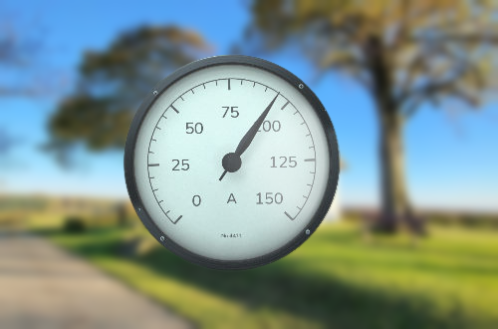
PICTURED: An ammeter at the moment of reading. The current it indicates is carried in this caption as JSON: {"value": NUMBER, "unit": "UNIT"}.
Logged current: {"value": 95, "unit": "A"}
